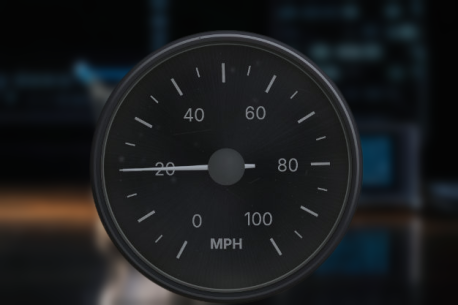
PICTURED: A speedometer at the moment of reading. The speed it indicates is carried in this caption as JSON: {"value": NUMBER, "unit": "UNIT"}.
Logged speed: {"value": 20, "unit": "mph"}
